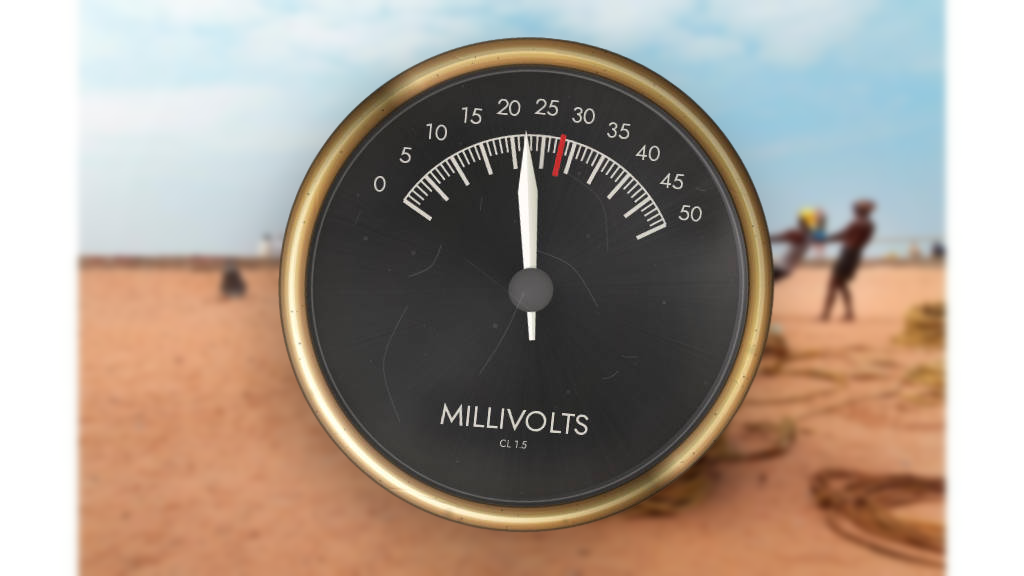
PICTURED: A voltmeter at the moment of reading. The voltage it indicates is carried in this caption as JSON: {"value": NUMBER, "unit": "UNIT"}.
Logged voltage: {"value": 22, "unit": "mV"}
